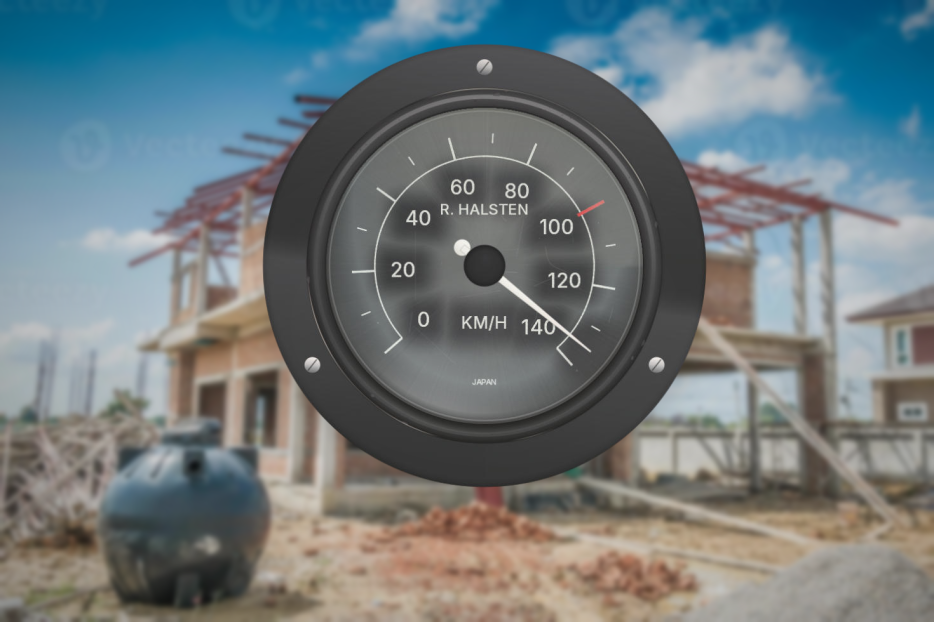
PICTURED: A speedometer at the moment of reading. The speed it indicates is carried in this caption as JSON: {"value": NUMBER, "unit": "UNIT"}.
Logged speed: {"value": 135, "unit": "km/h"}
